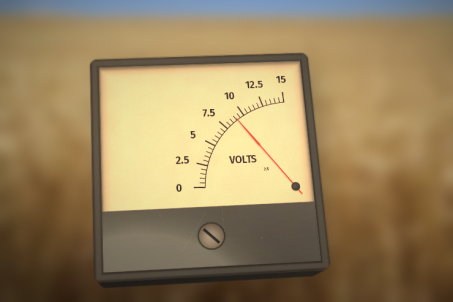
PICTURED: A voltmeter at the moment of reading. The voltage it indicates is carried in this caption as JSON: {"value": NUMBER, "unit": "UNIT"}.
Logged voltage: {"value": 9, "unit": "V"}
